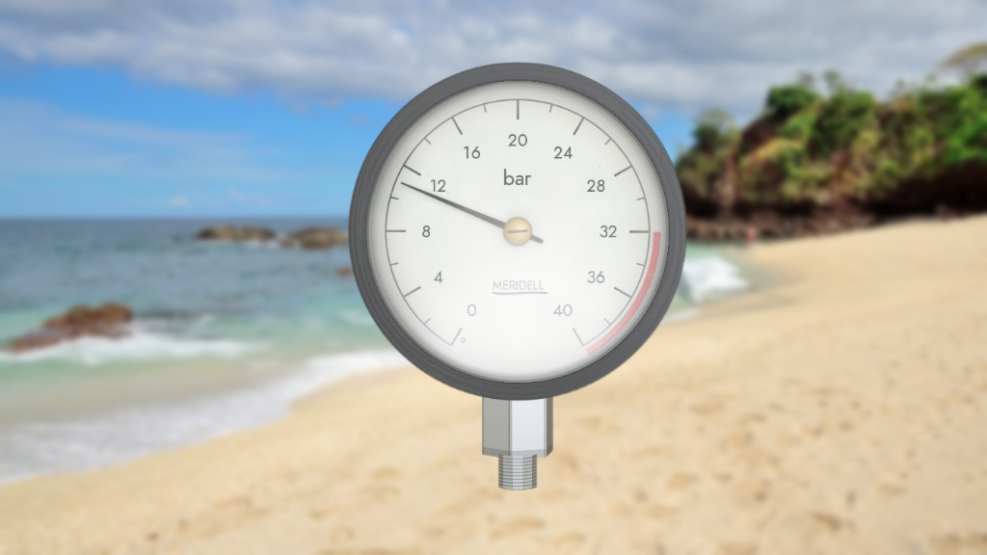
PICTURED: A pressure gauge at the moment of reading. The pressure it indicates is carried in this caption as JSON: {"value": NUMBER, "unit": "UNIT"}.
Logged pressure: {"value": 11, "unit": "bar"}
